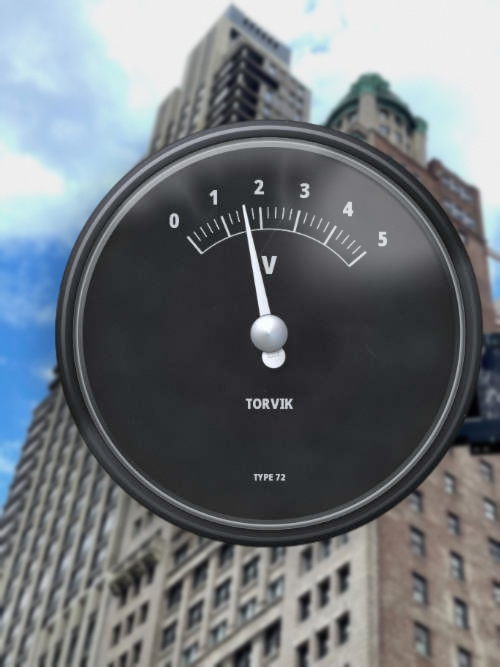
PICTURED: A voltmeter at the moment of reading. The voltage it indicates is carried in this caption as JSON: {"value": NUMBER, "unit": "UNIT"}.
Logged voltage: {"value": 1.6, "unit": "V"}
